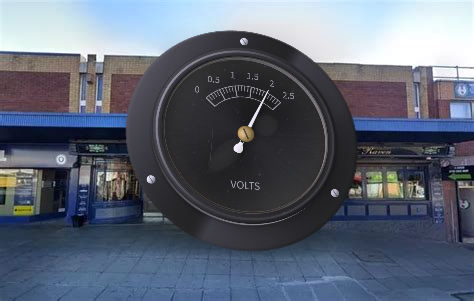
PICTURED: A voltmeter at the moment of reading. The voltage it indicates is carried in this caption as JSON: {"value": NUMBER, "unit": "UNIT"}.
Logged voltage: {"value": 2, "unit": "V"}
